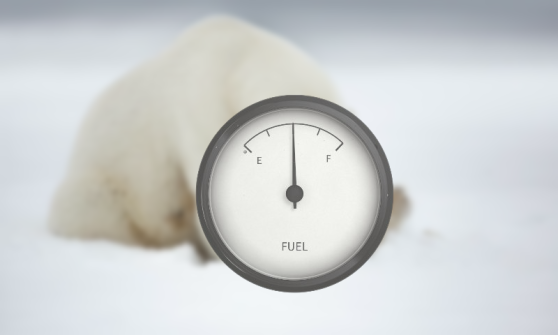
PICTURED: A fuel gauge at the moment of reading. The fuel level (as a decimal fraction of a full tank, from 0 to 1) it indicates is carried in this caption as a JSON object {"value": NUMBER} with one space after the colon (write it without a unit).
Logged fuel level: {"value": 0.5}
